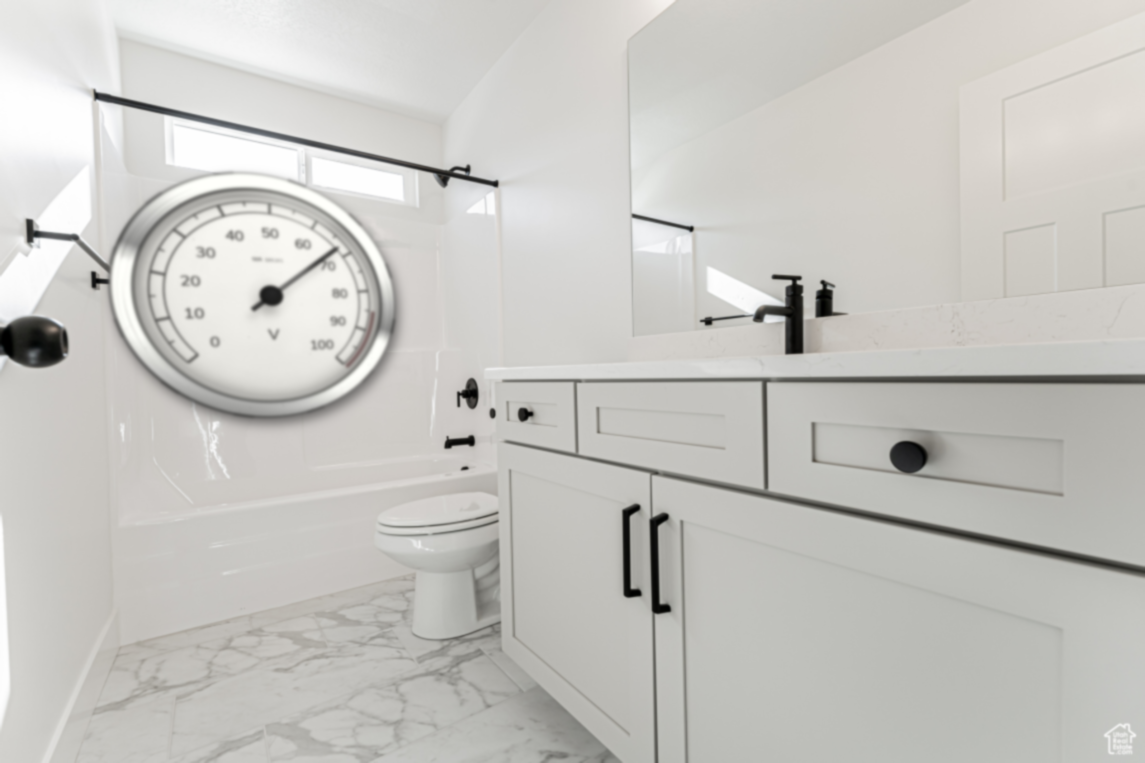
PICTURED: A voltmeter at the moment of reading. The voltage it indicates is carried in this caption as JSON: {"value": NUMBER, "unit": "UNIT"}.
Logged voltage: {"value": 67.5, "unit": "V"}
